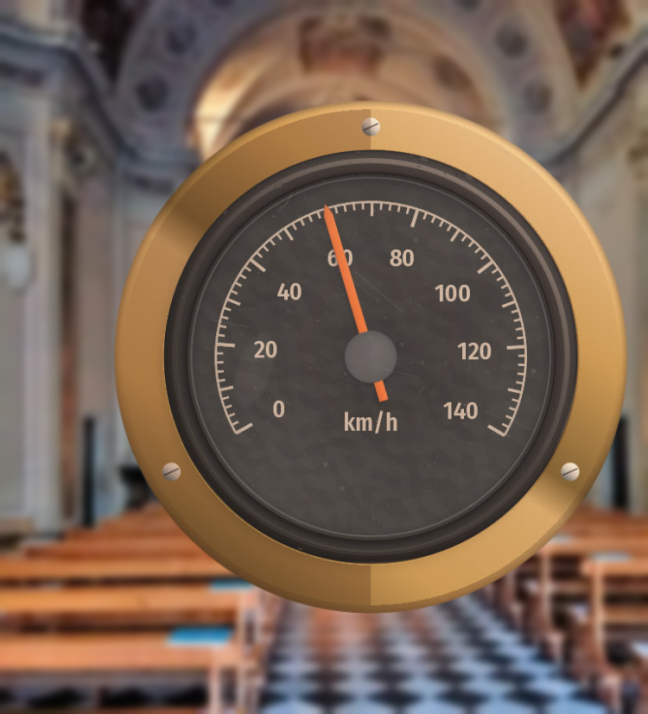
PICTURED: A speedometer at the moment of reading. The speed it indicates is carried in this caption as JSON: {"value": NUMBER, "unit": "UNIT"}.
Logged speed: {"value": 60, "unit": "km/h"}
